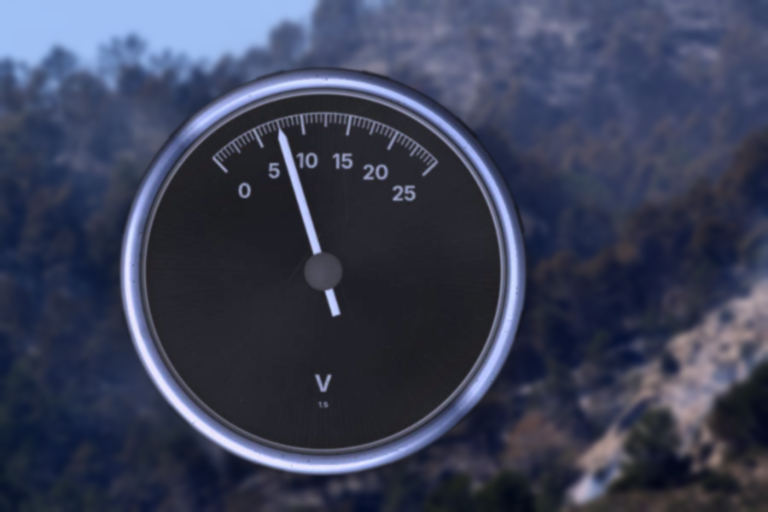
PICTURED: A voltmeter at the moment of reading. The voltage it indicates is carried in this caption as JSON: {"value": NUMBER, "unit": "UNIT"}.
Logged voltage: {"value": 7.5, "unit": "V"}
